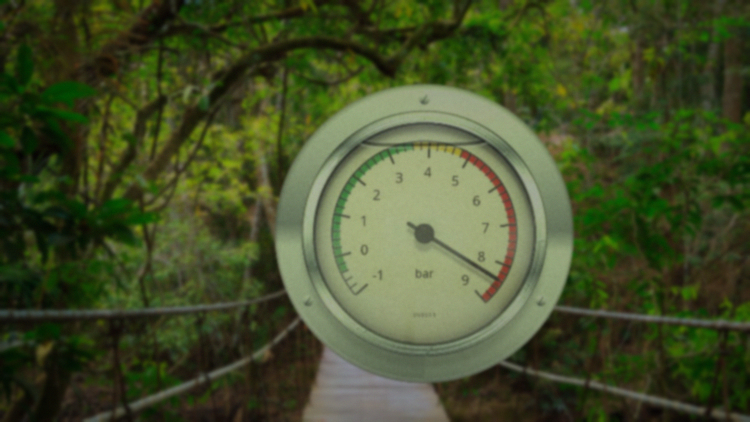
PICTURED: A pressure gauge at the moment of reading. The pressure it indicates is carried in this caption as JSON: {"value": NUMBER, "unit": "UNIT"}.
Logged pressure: {"value": 8.4, "unit": "bar"}
